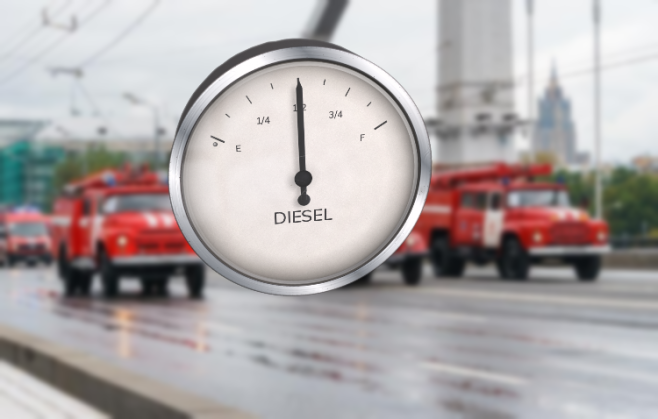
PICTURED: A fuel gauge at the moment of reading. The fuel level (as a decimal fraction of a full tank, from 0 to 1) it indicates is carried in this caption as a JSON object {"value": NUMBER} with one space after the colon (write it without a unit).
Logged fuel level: {"value": 0.5}
